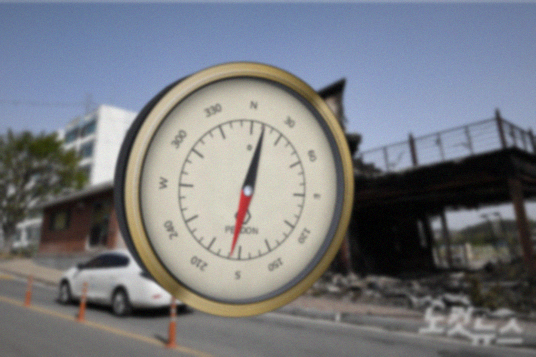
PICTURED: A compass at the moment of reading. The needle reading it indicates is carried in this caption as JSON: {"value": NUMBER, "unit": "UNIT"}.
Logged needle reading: {"value": 190, "unit": "°"}
